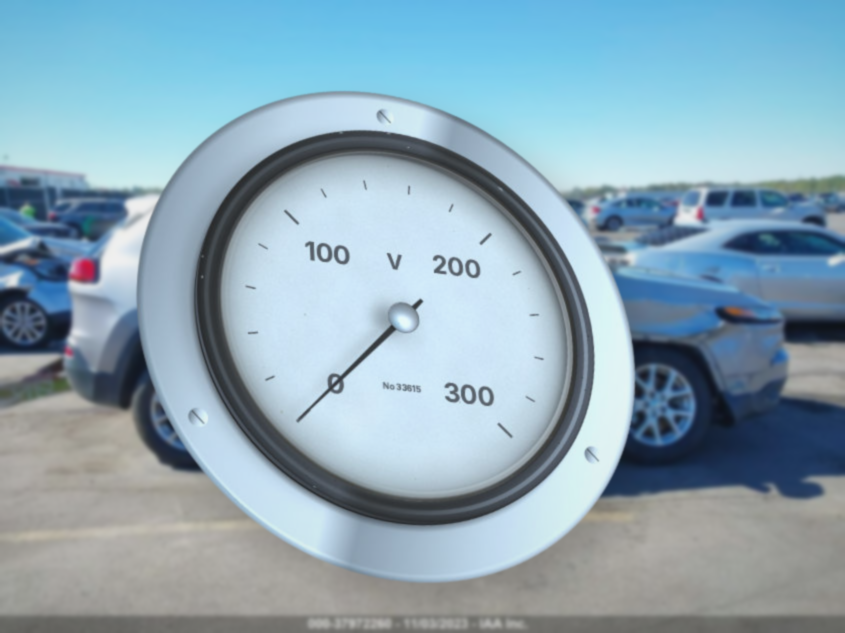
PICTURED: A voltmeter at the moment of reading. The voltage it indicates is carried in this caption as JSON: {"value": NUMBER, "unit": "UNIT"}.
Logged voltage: {"value": 0, "unit": "V"}
